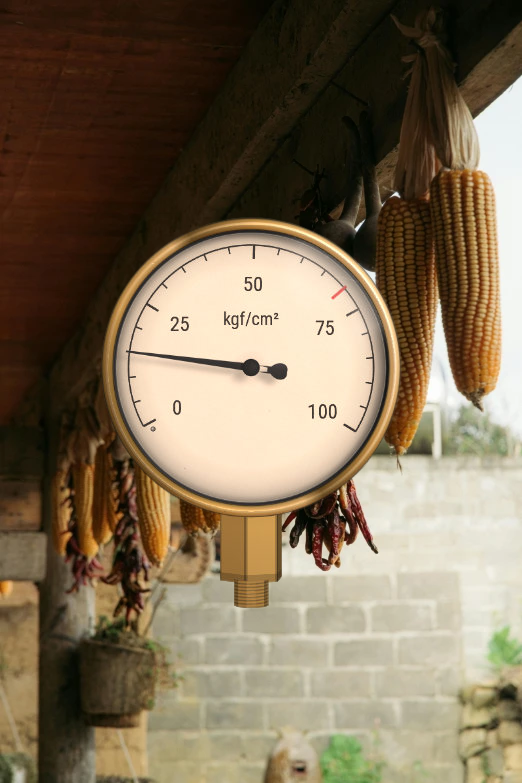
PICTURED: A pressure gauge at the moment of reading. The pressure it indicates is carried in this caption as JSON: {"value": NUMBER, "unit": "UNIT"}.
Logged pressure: {"value": 15, "unit": "kg/cm²"}
